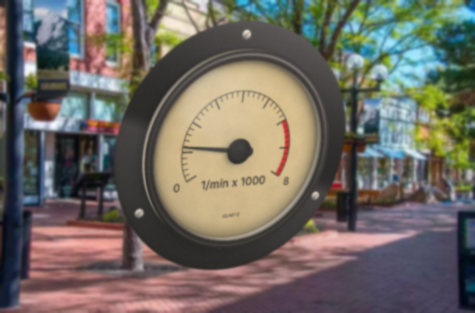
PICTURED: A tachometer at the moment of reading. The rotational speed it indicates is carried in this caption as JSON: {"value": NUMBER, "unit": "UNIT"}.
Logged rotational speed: {"value": 1200, "unit": "rpm"}
